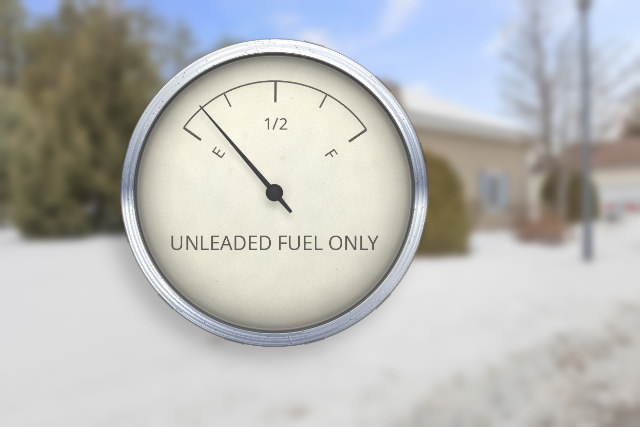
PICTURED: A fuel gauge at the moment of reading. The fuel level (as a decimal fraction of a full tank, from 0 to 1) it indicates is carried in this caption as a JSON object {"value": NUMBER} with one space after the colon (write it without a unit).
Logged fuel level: {"value": 0.125}
